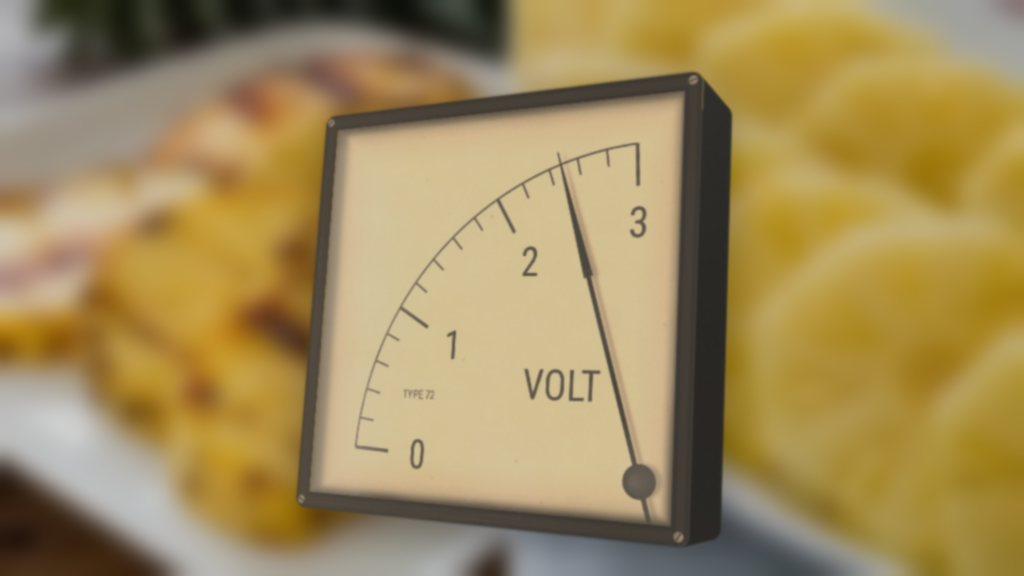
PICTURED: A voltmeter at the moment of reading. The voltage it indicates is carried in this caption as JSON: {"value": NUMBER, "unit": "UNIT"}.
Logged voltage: {"value": 2.5, "unit": "V"}
